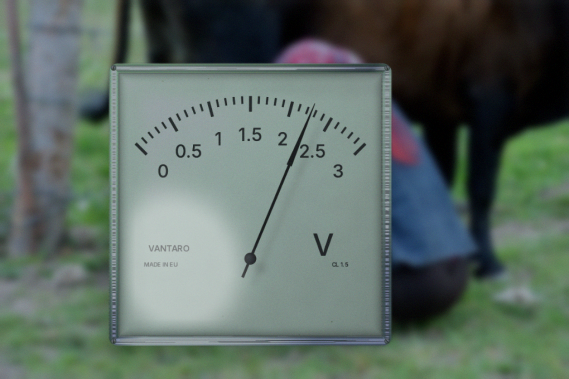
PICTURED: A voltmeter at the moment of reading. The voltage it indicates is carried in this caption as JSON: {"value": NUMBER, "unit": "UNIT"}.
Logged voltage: {"value": 2.25, "unit": "V"}
